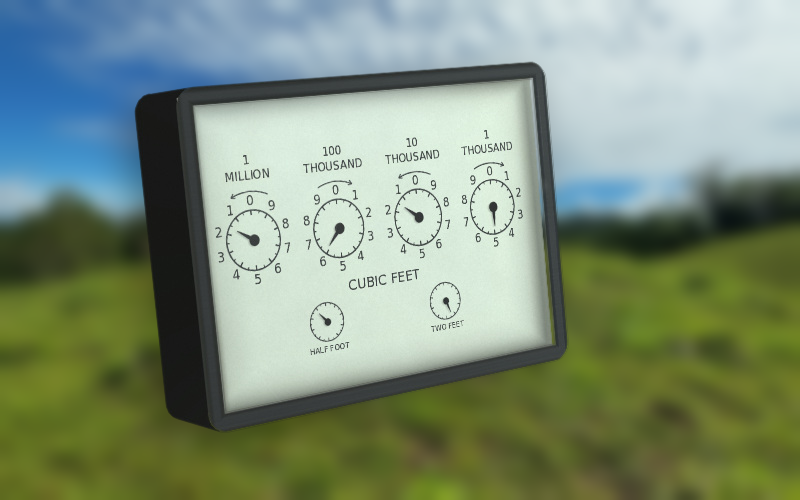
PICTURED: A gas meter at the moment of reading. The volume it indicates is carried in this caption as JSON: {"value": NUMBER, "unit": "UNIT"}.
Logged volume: {"value": 161500, "unit": "ft³"}
